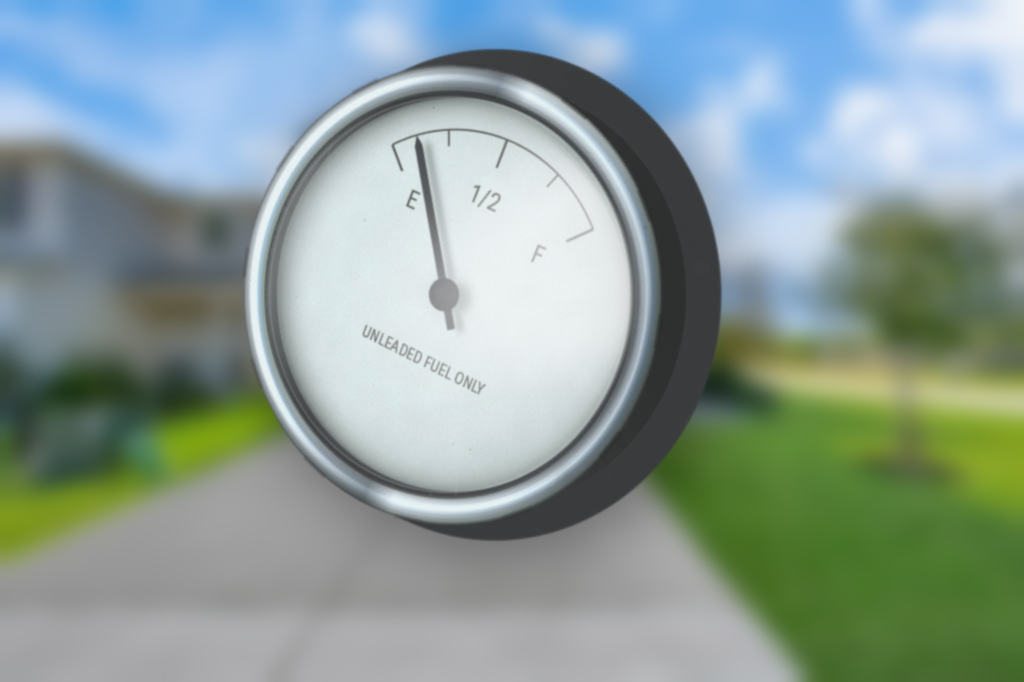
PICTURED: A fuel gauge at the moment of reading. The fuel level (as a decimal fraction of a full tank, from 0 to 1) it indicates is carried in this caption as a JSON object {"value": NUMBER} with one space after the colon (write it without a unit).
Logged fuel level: {"value": 0.125}
